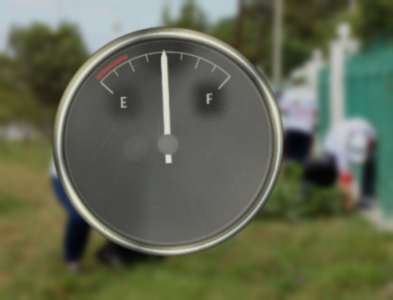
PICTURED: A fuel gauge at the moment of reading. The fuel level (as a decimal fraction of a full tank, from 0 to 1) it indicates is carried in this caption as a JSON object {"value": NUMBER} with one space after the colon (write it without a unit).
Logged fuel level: {"value": 0.5}
